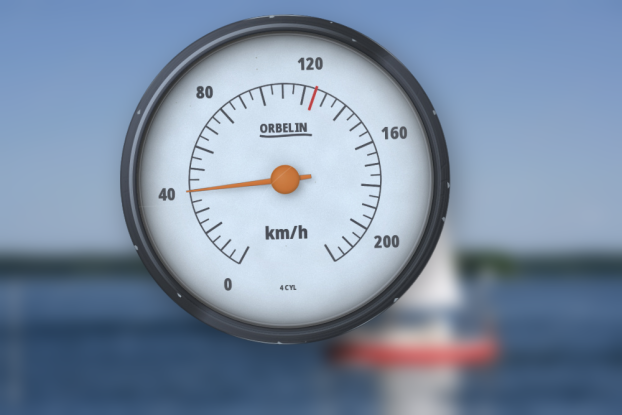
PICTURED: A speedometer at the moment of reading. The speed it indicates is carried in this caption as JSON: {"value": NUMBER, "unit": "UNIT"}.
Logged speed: {"value": 40, "unit": "km/h"}
